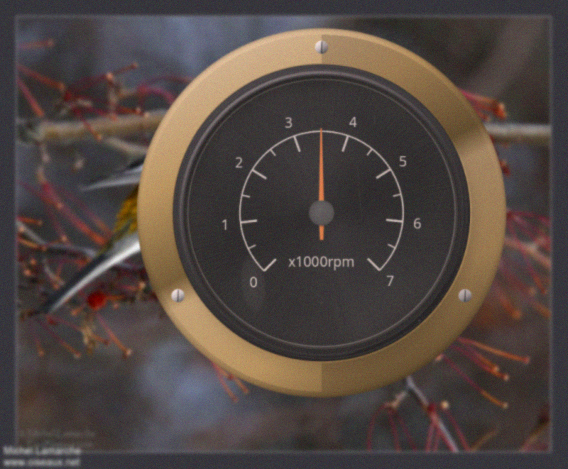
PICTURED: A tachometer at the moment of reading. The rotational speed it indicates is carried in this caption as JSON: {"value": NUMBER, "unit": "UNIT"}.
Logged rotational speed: {"value": 3500, "unit": "rpm"}
